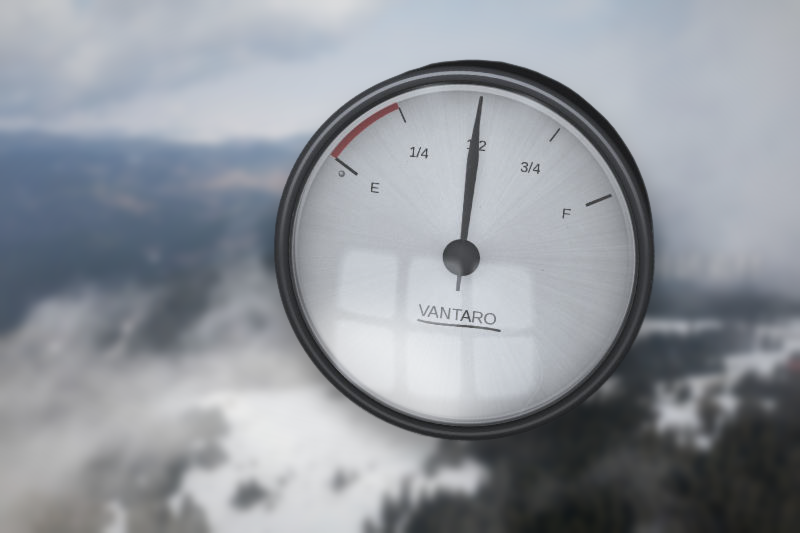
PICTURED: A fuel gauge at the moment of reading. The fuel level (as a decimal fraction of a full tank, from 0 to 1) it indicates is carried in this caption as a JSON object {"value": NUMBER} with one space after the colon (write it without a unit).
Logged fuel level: {"value": 0.5}
